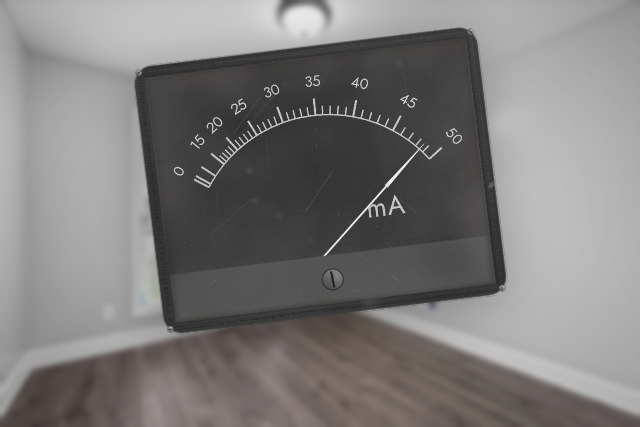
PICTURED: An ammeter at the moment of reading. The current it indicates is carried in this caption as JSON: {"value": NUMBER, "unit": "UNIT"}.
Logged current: {"value": 48.5, "unit": "mA"}
